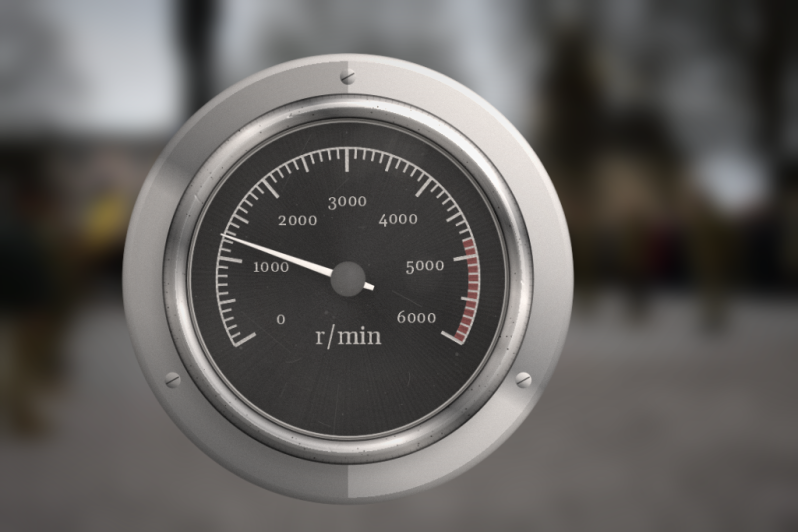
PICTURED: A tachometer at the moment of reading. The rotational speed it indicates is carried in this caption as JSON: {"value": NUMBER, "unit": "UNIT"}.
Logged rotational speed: {"value": 1250, "unit": "rpm"}
